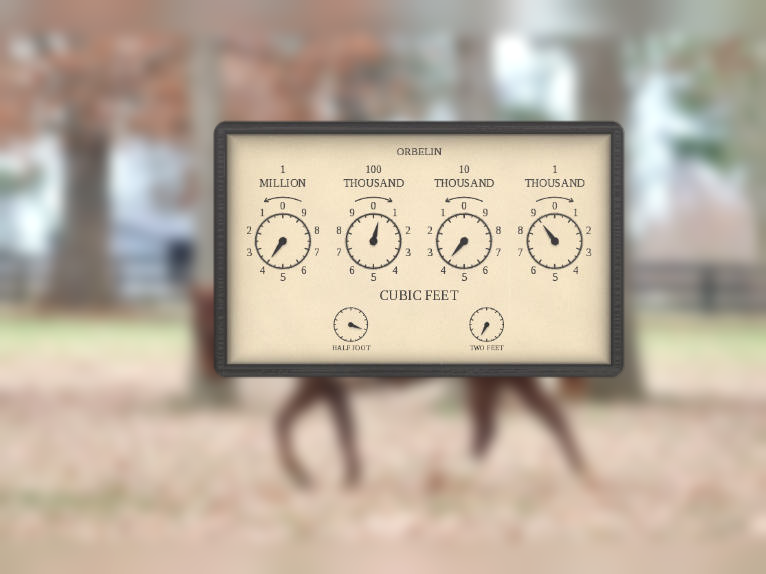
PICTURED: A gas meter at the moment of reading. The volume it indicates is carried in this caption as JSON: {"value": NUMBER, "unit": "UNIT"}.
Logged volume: {"value": 403900, "unit": "ft³"}
